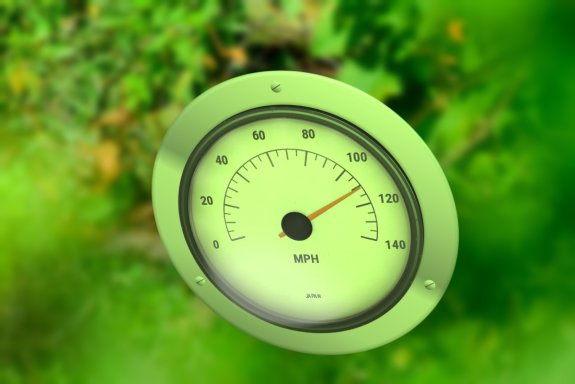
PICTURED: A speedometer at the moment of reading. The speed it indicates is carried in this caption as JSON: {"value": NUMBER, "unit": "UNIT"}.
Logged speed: {"value": 110, "unit": "mph"}
